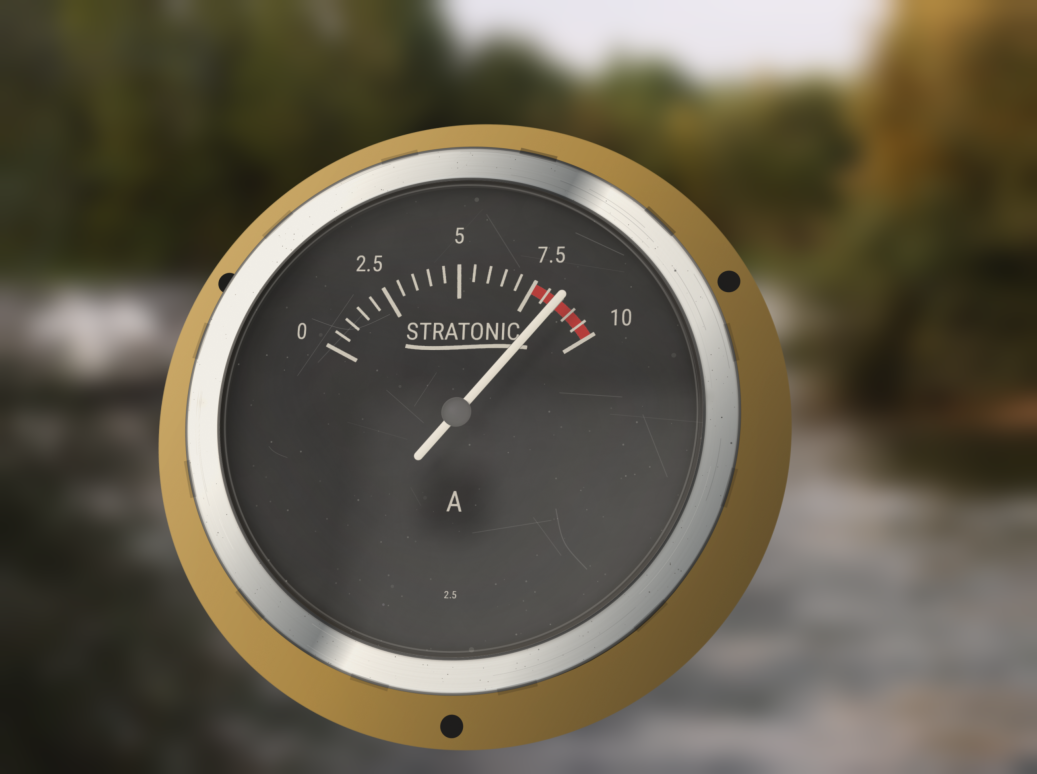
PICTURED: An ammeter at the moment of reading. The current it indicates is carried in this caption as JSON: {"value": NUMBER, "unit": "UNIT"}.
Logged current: {"value": 8.5, "unit": "A"}
